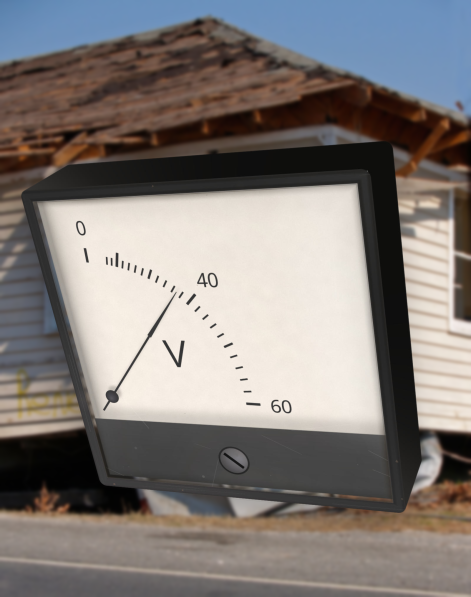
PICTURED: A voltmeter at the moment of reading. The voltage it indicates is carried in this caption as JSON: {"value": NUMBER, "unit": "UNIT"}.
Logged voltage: {"value": 37, "unit": "V"}
